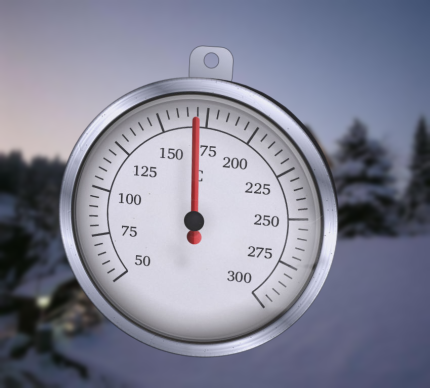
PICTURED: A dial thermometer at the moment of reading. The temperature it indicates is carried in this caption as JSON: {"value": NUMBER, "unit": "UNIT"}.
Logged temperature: {"value": 170, "unit": "°C"}
